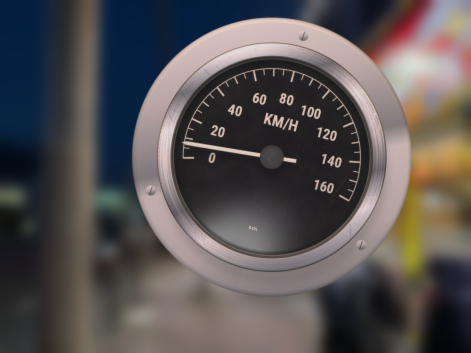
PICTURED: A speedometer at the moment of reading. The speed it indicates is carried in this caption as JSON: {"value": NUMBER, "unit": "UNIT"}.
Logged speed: {"value": 7.5, "unit": "km/h"}
